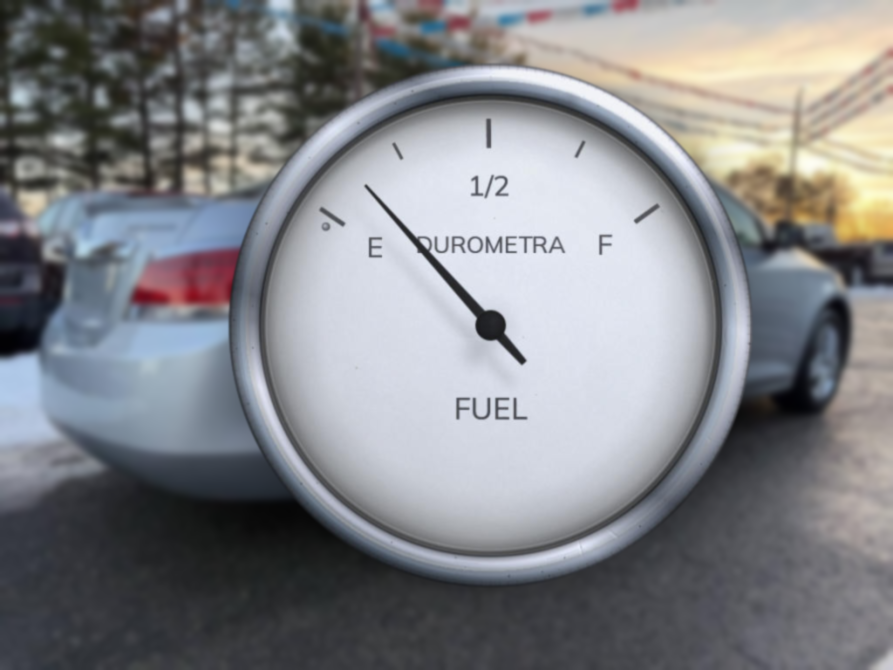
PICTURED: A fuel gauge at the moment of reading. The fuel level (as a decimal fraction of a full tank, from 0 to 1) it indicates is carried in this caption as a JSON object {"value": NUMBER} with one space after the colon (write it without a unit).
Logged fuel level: {"value": 0.125}
